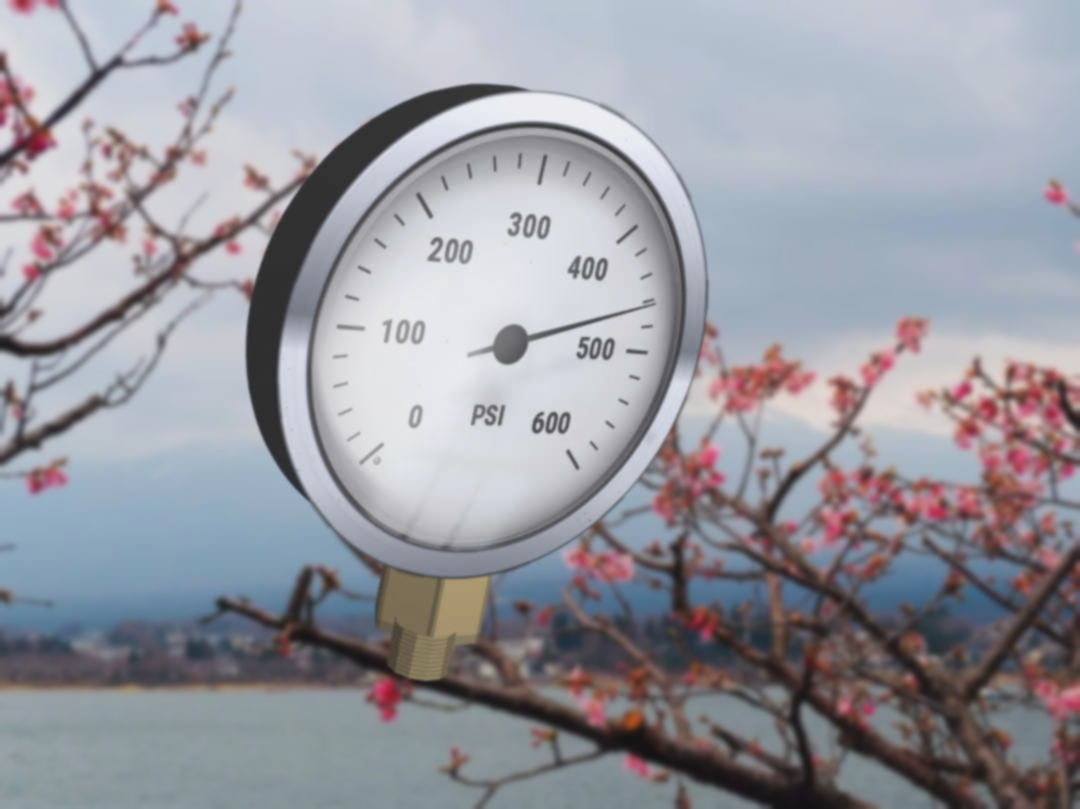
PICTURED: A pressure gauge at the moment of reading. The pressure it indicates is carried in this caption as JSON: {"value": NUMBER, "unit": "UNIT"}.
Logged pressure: {"value": 460, "unit": "psi"}
